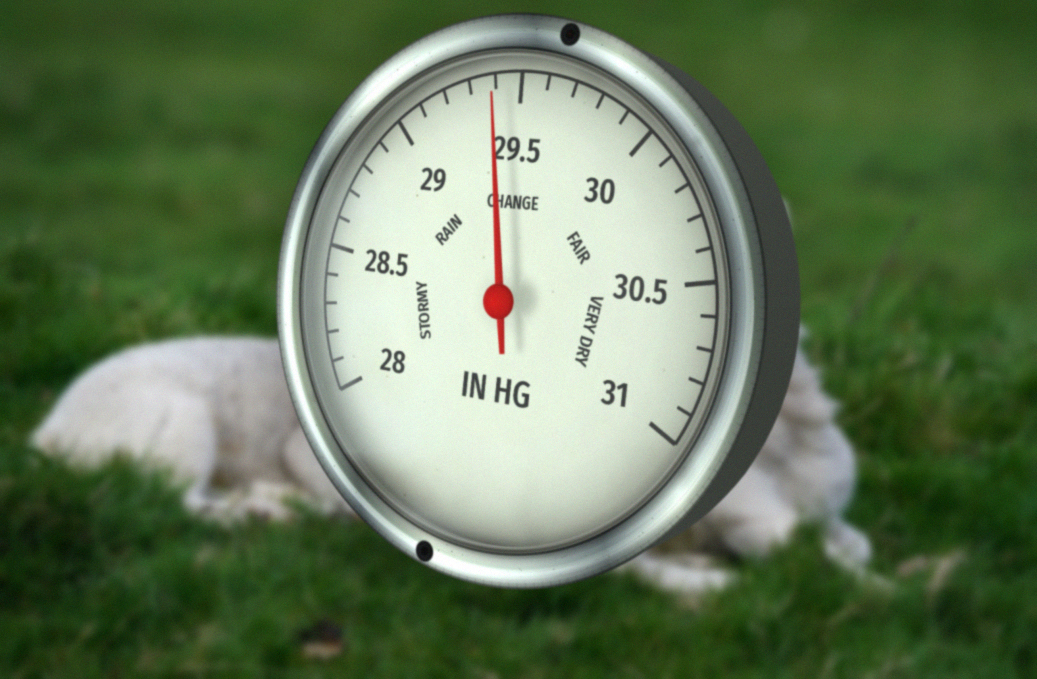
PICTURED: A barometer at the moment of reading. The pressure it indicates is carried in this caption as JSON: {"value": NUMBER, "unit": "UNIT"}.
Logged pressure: {"value": 29.4, "unit": "inHg"}
